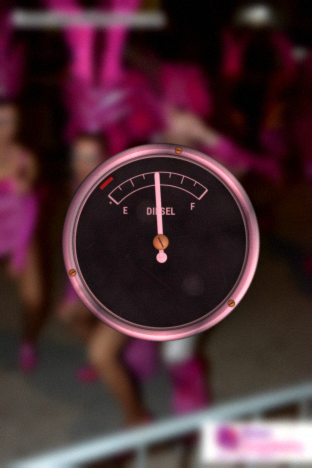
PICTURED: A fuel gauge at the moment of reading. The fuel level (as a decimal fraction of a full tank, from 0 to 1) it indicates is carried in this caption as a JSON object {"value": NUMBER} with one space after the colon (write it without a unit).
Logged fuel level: {"value": 0.5}
